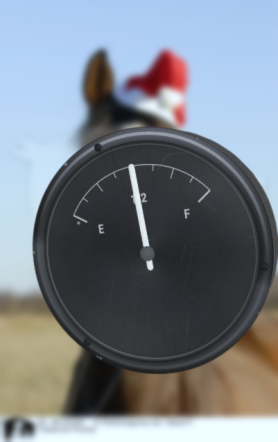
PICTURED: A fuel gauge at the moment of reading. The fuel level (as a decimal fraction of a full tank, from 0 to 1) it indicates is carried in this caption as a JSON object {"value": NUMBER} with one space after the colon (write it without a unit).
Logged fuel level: {"value": 0.5}
